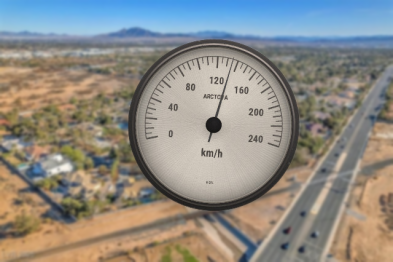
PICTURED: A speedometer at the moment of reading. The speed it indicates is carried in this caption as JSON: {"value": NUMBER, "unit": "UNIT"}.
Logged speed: {"value": 135, "unit": "km/h"}
